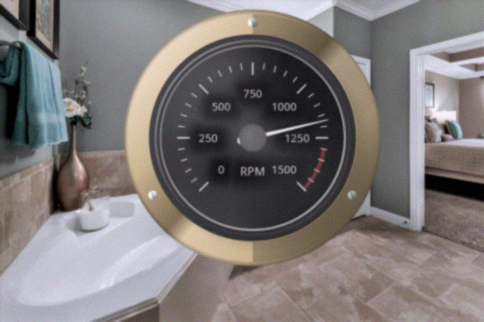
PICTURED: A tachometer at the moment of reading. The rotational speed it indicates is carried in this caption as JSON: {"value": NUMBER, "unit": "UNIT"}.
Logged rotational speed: {"value": 1175, "unit": "rpm"}
